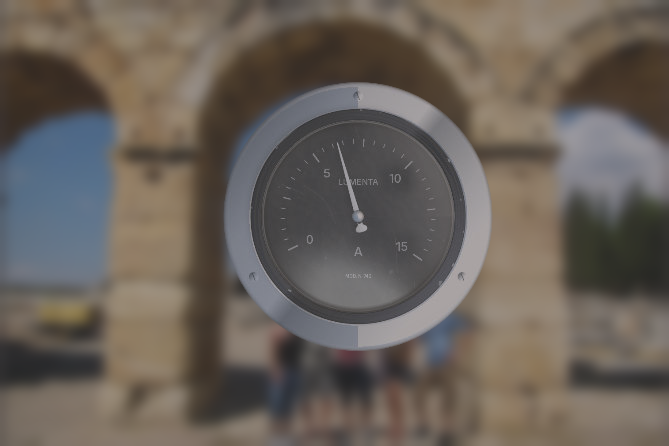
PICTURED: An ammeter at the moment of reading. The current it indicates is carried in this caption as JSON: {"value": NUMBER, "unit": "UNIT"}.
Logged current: {"value": 6.25, "unit": "A"}
